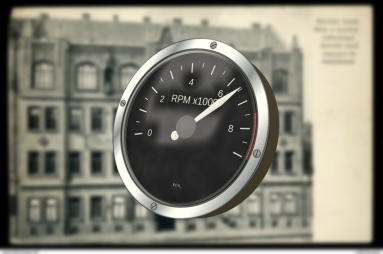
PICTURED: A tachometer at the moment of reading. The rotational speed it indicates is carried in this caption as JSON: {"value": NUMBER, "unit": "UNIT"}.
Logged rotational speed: {"value": 6500, "unit": "rpm"}
